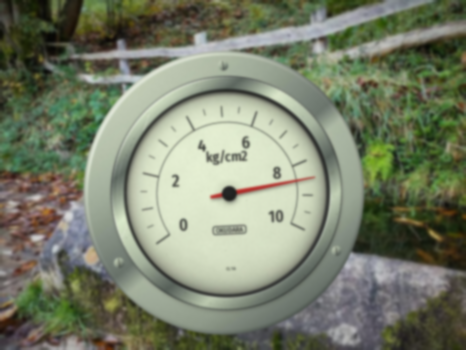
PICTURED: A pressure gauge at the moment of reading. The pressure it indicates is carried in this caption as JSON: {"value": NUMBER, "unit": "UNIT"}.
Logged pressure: {"value": 8.5, "unit": "kg/cm²"}
